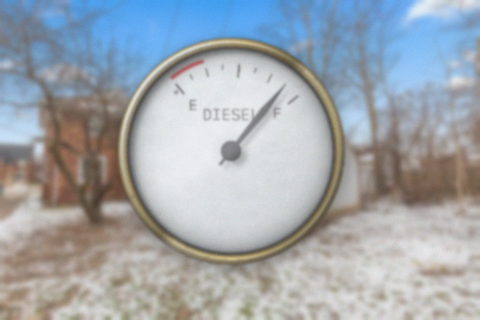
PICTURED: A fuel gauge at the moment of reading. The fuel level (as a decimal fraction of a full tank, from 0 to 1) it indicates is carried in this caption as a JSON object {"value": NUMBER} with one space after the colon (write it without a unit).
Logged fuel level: {"value": 0.875}
